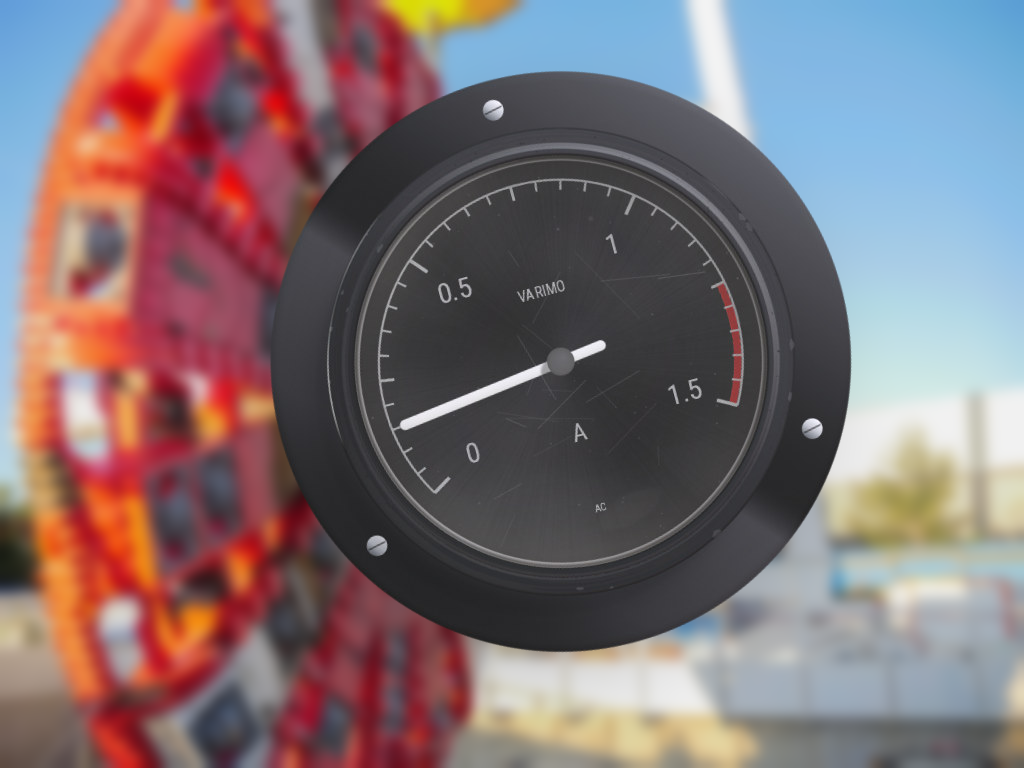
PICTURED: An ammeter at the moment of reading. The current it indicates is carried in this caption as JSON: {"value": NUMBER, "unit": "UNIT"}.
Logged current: {"value": 0.15, "unit": "A"}
